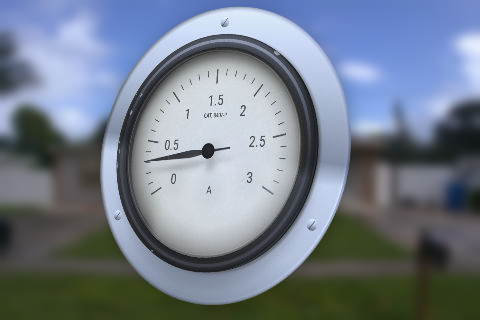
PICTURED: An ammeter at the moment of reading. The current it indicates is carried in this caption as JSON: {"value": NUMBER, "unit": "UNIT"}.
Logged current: {"value": 0.3, "unit": "A"}
